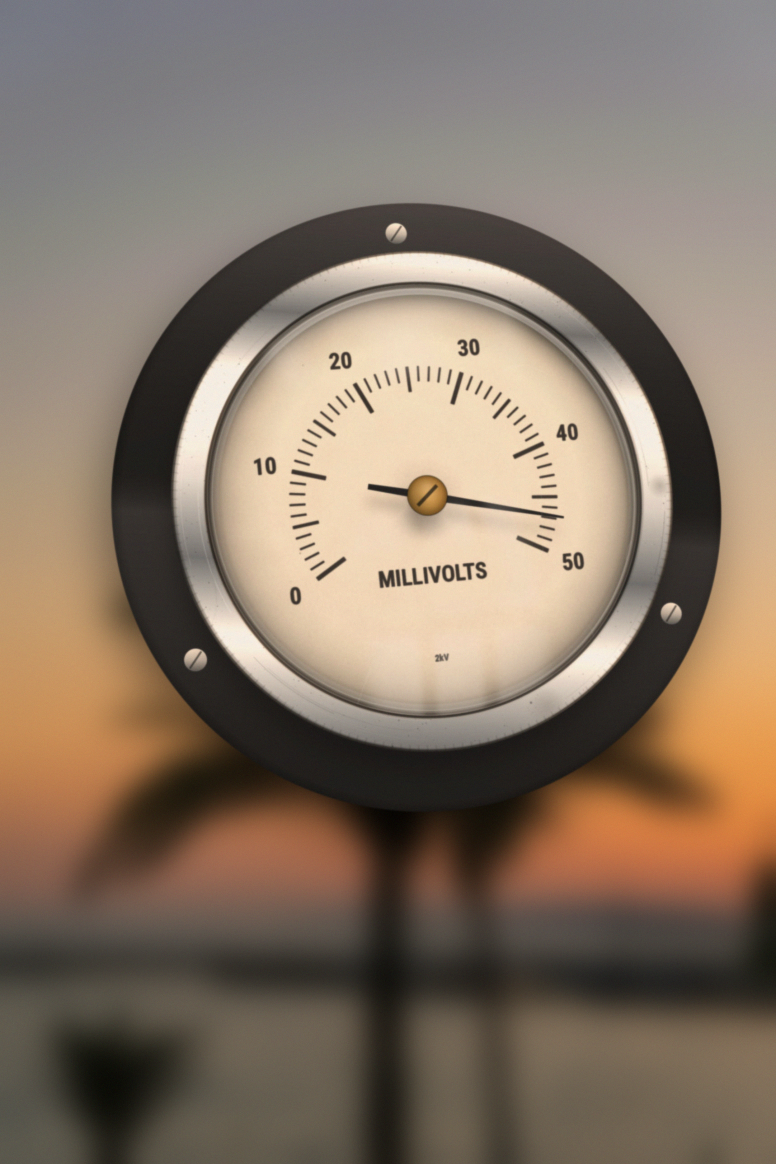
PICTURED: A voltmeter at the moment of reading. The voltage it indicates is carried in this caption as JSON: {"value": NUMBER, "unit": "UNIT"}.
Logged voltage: {"value": 47, "unit": "mV"}
